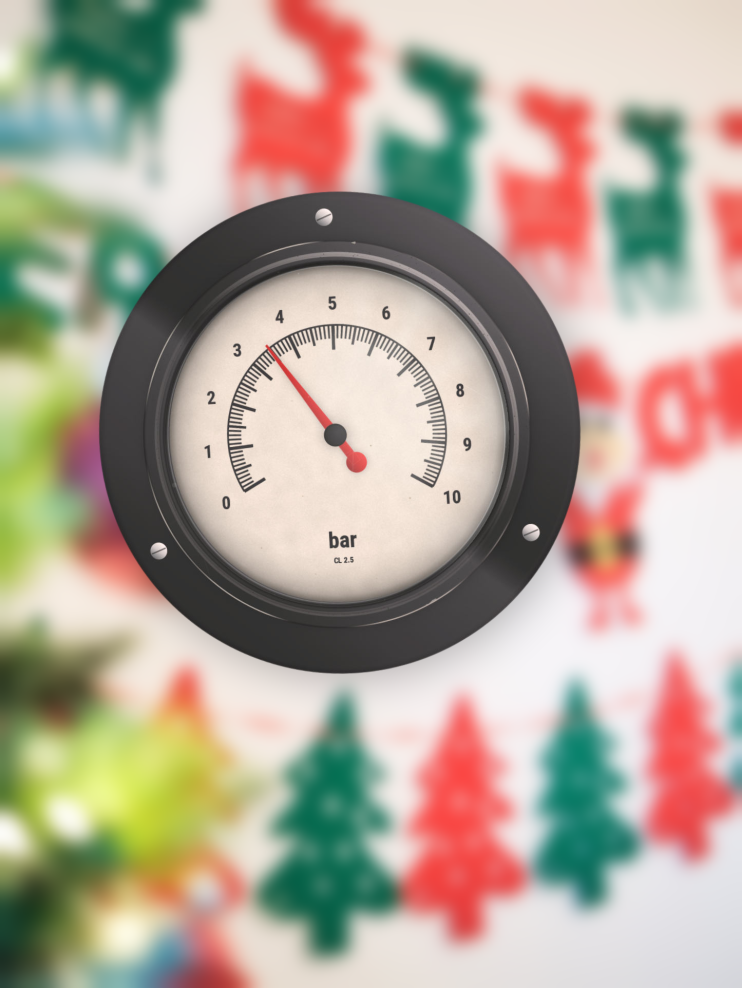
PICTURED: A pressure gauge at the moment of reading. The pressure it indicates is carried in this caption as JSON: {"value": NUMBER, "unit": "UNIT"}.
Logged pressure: {"value": 3.5, "unit": "bar"}
